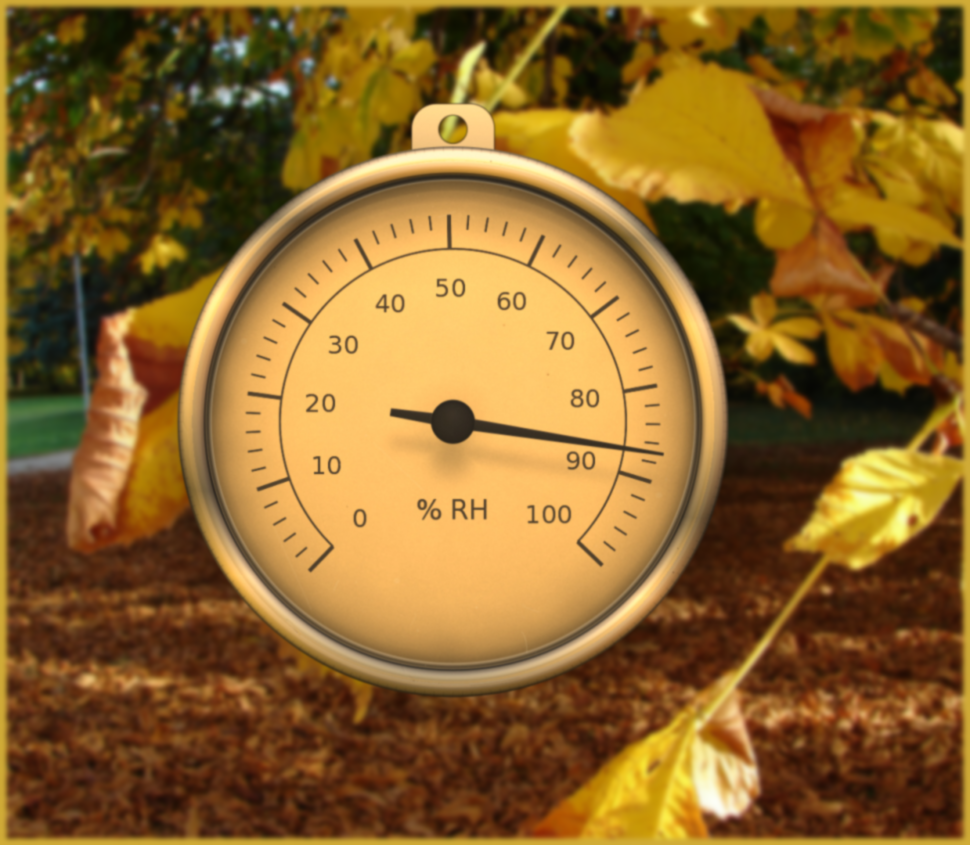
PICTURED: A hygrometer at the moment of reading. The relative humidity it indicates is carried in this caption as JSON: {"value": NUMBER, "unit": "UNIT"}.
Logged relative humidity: {"value": 87, "unit": "%"}
